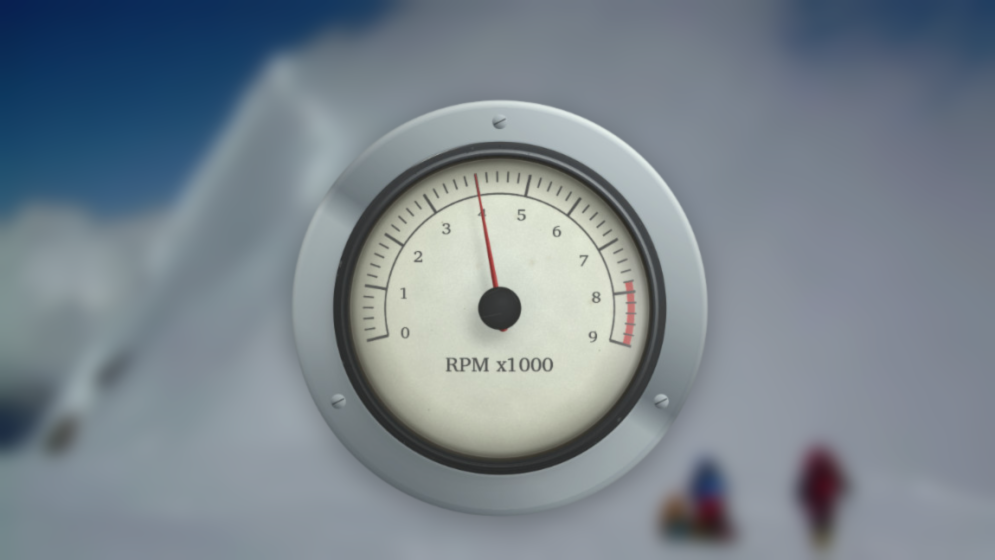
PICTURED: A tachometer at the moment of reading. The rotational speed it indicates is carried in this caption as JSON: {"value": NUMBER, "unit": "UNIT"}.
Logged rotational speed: {"value": 4000, "unit": "rpm"}
